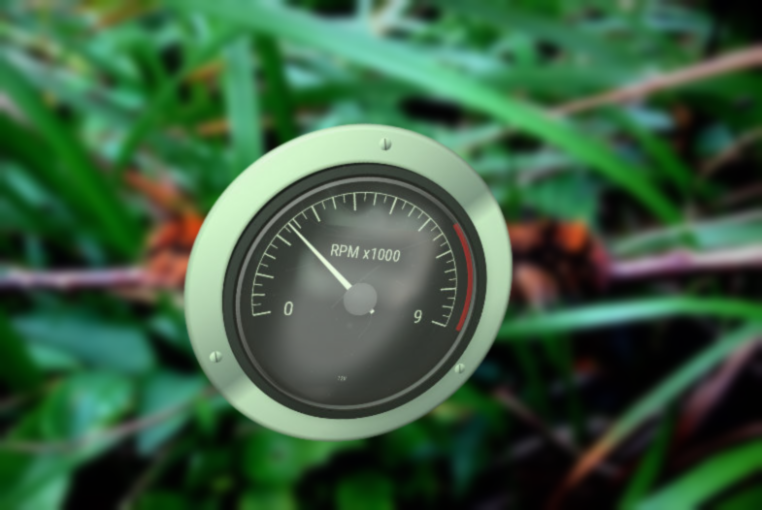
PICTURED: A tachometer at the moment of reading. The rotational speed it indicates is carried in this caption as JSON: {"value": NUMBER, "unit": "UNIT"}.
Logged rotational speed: {"value": 2375, "unit": "rpm"}
